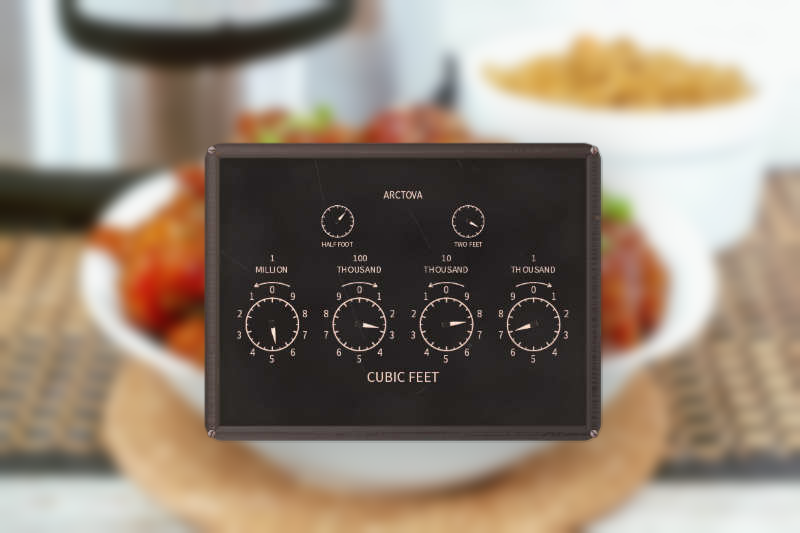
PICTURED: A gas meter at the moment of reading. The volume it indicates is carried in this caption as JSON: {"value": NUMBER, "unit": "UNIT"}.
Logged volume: {"value": 527700, "unit": "ft³"}
